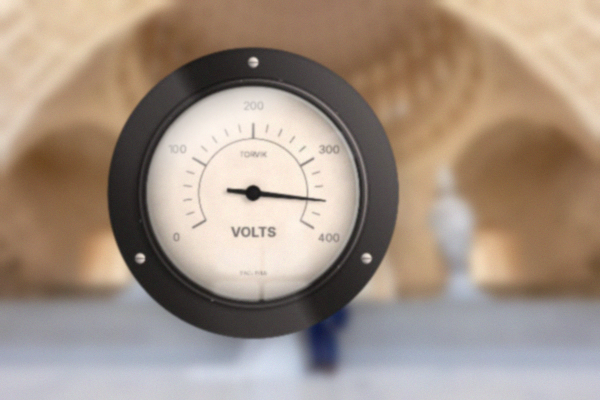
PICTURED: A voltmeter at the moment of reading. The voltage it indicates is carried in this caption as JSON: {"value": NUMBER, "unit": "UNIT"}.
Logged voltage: {"value": 360, "unit": "V"}
